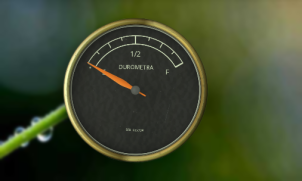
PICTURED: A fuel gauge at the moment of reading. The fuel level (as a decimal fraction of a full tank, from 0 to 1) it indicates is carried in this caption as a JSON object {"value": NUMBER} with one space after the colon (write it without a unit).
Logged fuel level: {"value": 0}
